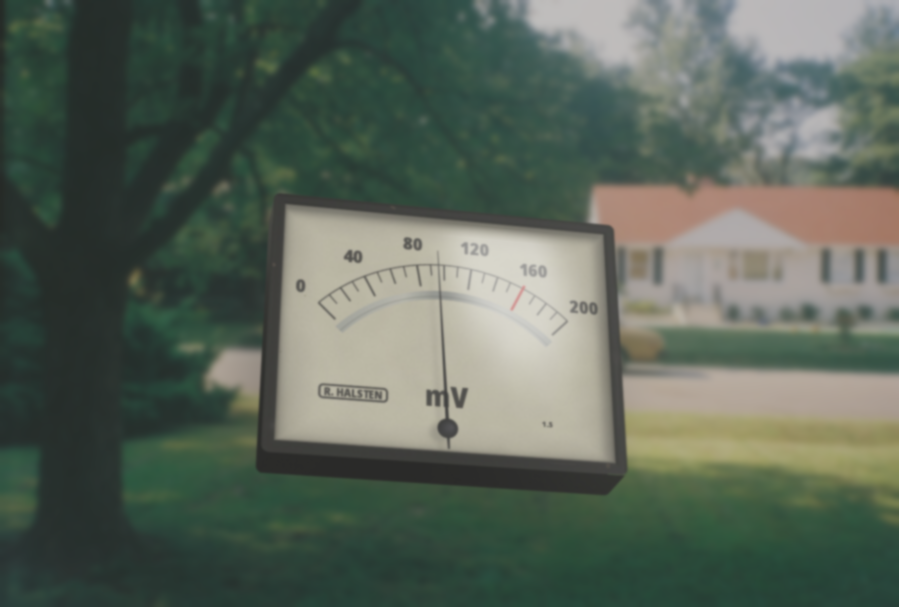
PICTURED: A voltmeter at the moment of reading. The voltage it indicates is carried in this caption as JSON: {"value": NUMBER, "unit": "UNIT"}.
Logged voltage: {"value": 95, "unit": "mV"}
